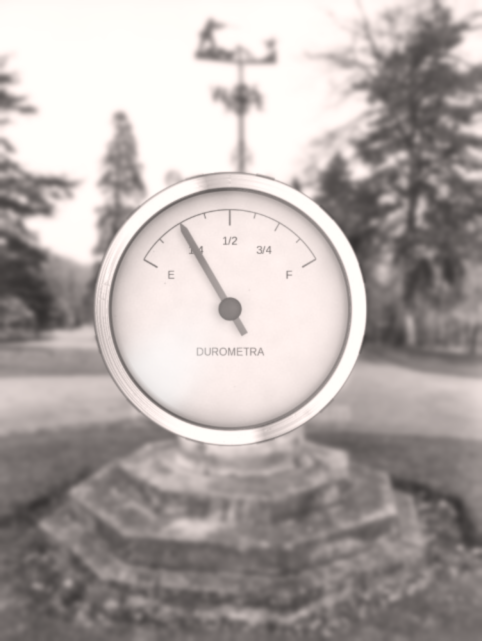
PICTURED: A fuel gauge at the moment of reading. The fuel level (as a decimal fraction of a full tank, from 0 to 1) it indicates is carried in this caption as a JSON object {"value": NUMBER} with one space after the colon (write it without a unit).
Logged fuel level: {"value": 0.25}
